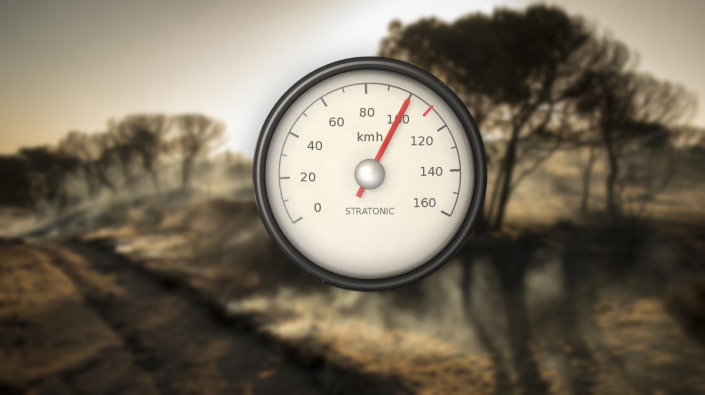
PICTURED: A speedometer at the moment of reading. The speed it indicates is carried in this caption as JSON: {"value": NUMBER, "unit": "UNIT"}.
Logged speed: {"value": 100, "unit": "km/h"}
